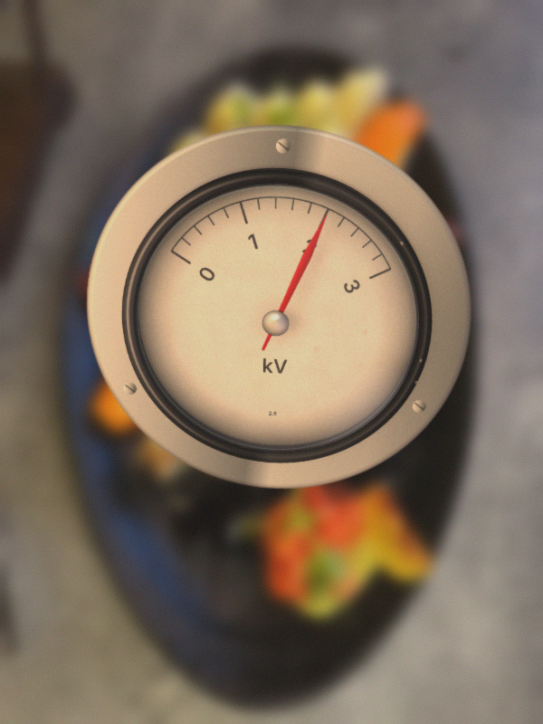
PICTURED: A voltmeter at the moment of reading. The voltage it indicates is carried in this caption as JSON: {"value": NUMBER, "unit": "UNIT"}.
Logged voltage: {"value": 2, "unit": "kV"}
